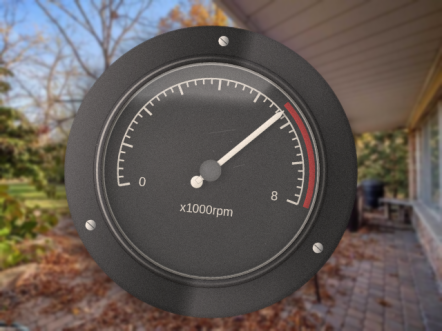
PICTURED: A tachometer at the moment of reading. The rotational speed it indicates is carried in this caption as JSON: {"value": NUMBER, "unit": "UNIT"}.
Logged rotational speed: {"value": 5700, "unit": "rpm"}
